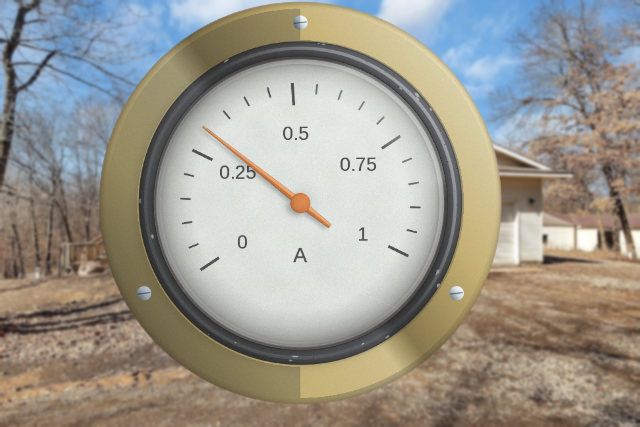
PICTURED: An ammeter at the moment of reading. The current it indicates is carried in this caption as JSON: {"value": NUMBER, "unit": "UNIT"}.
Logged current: {"value": 0.3, "unit": "A"}
